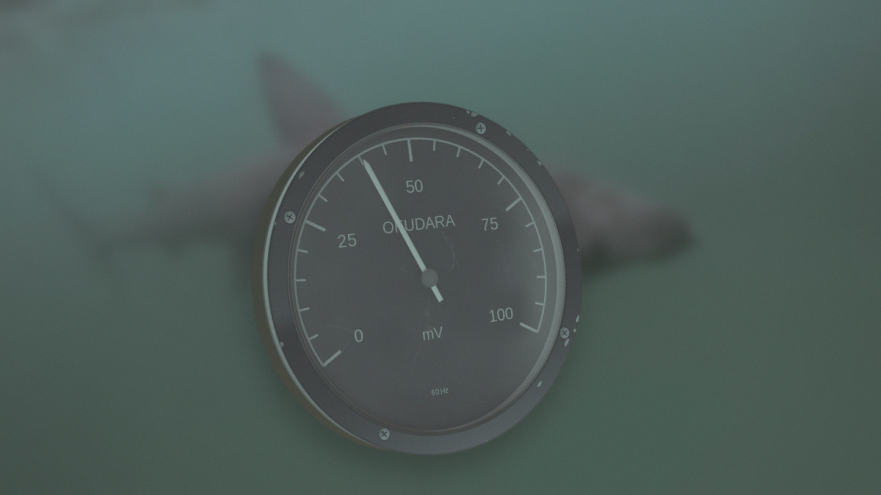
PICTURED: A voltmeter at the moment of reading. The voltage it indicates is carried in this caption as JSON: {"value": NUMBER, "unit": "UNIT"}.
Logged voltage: {"value": 40, "unit": "mV"}
